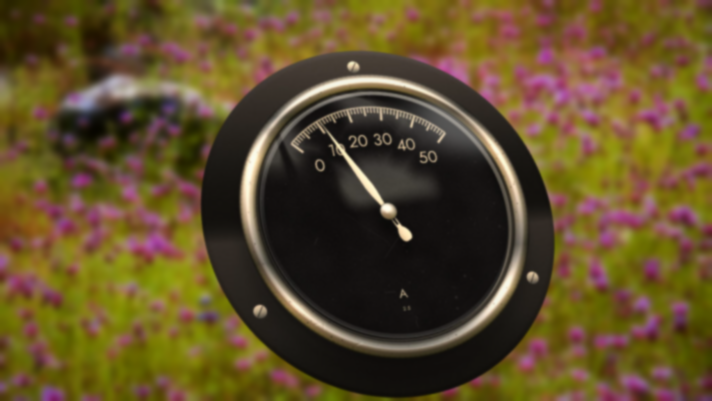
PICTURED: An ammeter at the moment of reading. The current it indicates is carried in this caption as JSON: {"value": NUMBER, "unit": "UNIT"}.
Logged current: {"value": 10, "unit": "A"}
